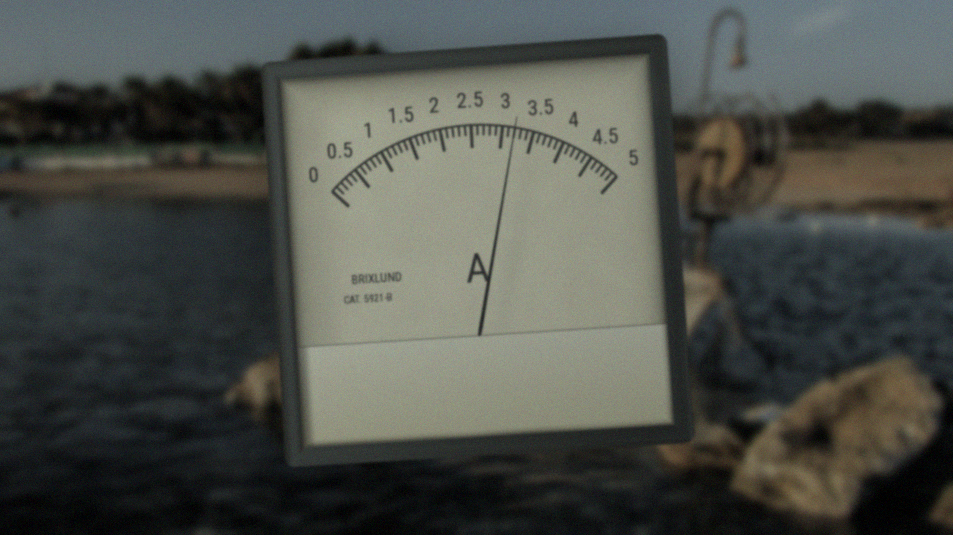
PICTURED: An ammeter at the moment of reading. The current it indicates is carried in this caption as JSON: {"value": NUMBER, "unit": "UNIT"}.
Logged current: {"value": 3.2, "unit": "A"}
